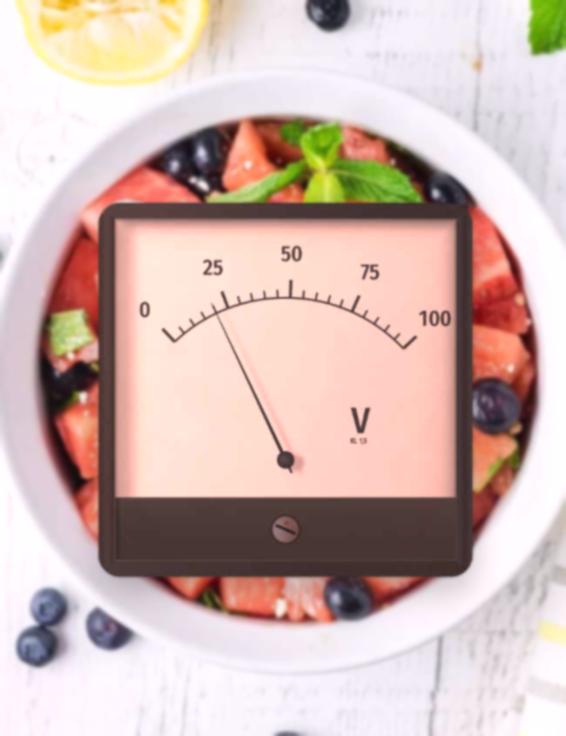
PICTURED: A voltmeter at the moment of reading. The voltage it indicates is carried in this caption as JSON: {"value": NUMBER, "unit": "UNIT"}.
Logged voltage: {"value": 20, "unit": "V"}
